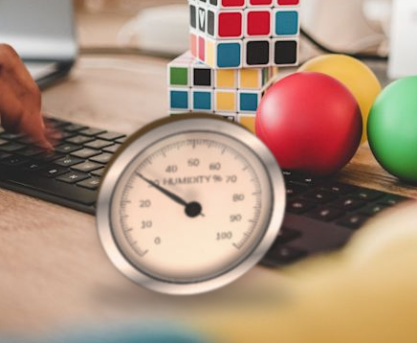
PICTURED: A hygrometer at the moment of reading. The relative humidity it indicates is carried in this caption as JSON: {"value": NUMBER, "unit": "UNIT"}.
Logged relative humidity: {"value": 30, "unit": "%"}
